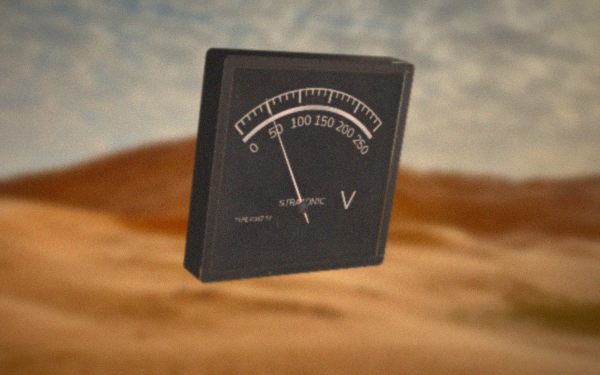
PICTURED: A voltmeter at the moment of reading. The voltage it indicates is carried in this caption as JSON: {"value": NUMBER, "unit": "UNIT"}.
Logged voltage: {"value": 50, "unit": "V"}
